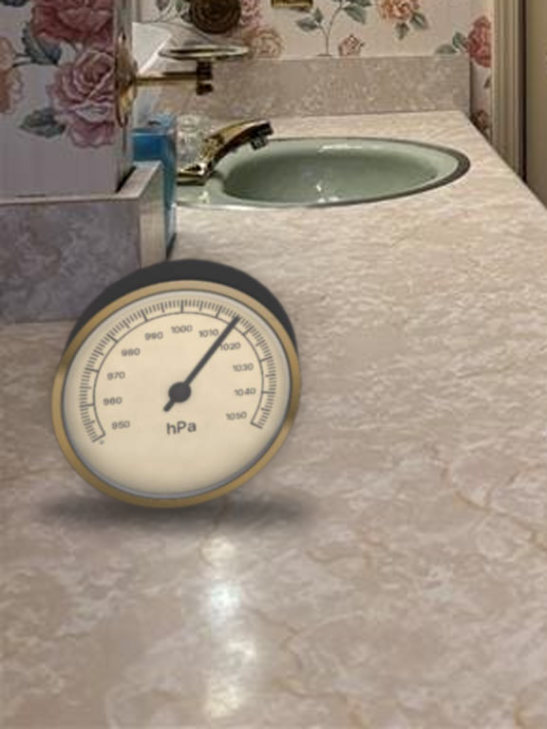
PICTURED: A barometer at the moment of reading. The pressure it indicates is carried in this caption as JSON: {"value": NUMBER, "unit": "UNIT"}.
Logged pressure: {"value": 1015, "unit": "hPa"}
